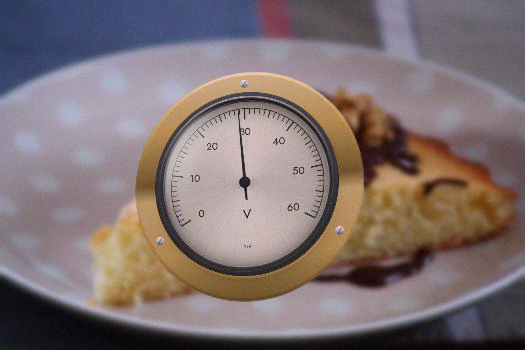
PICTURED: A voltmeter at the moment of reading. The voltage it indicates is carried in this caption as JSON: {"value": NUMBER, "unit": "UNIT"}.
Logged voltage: {"value": 29, "unit": "V"}
